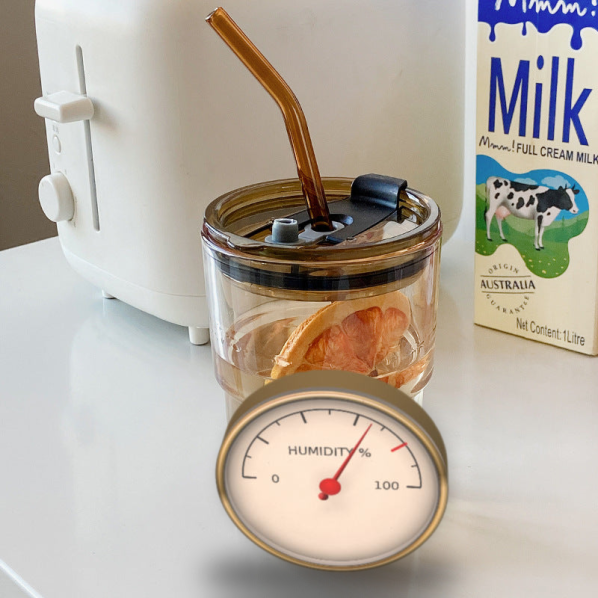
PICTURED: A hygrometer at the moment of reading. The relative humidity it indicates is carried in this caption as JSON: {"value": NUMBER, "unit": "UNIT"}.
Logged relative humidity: {"value": 65, "unit": "%"}
